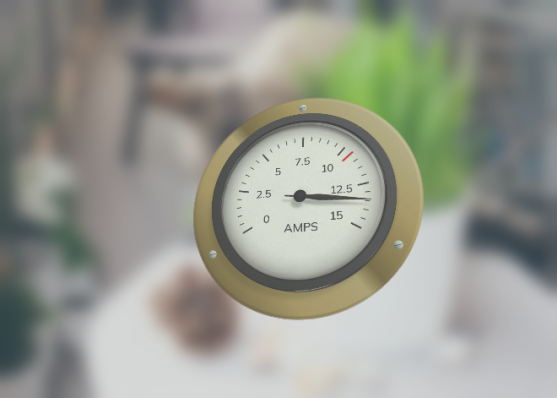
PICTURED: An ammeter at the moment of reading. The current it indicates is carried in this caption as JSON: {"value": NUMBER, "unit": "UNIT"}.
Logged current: {"value": 13.5, "unit": "A"}
